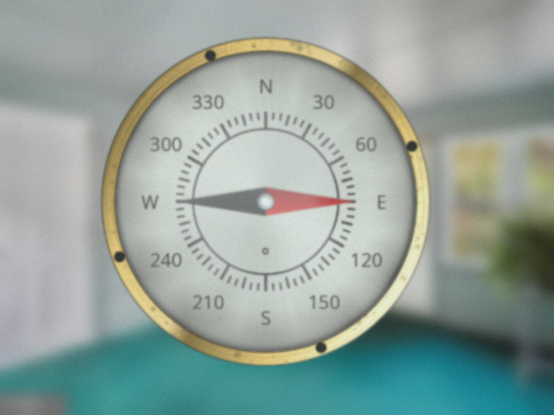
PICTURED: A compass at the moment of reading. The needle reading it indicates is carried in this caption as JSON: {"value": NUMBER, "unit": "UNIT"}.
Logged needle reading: {"value": 90, "unit": "°"}
